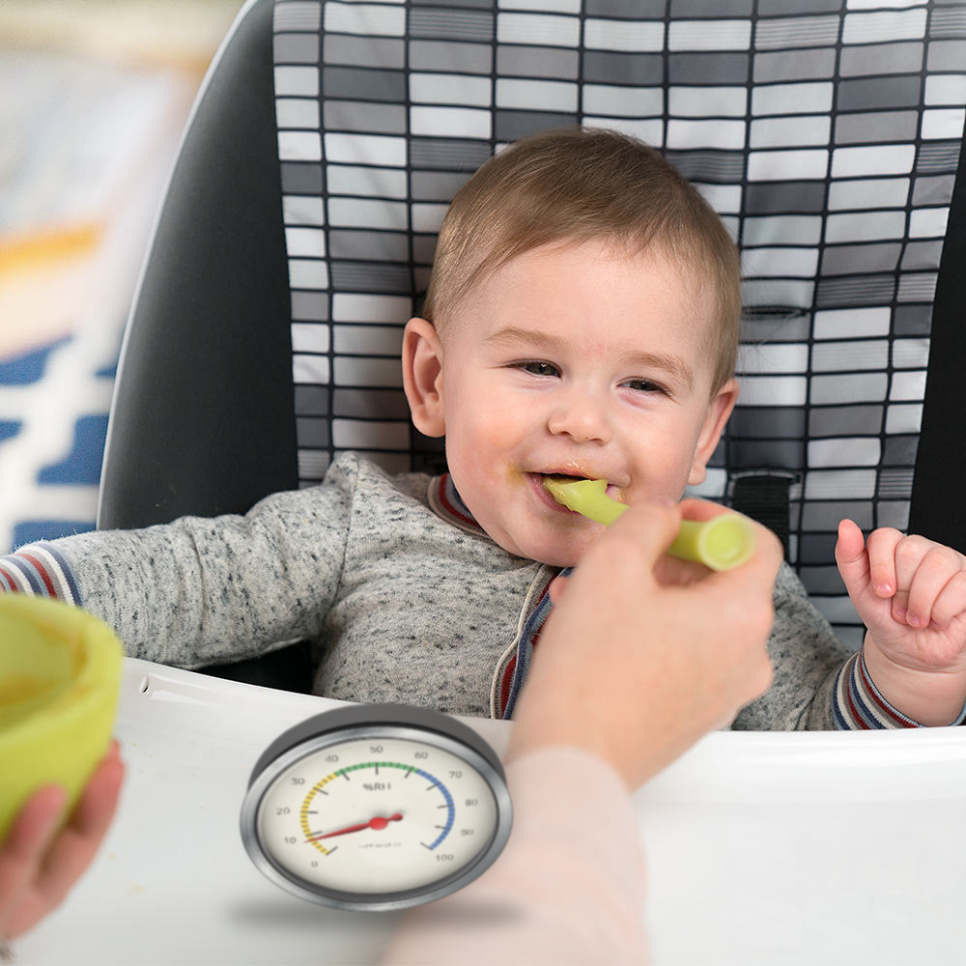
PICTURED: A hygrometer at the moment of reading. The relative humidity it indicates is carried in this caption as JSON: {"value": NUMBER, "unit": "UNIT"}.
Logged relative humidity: {"value": 10, "unit": "%"}
